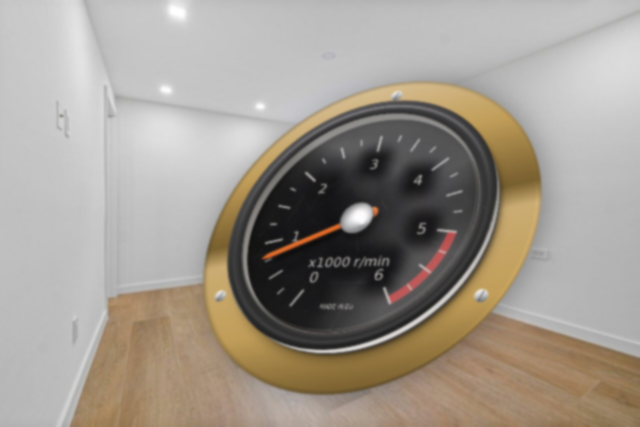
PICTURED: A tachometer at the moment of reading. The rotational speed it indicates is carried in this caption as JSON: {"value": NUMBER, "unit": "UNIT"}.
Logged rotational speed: {"value": 750, "unit": "rpm"}
